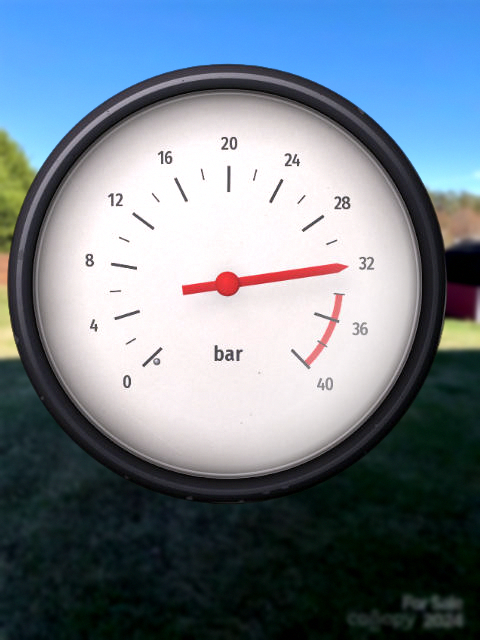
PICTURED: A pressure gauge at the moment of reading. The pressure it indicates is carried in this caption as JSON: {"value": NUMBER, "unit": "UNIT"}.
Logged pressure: {"value": 32, "unit": "bar"}
